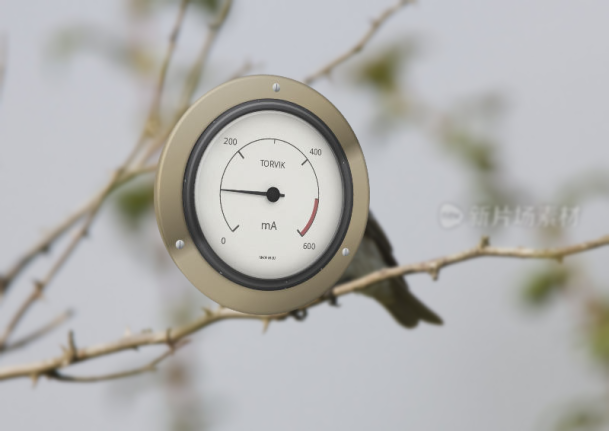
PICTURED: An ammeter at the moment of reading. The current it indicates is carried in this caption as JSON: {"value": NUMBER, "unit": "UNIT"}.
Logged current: {"value": 100, "unit": "mA"}
